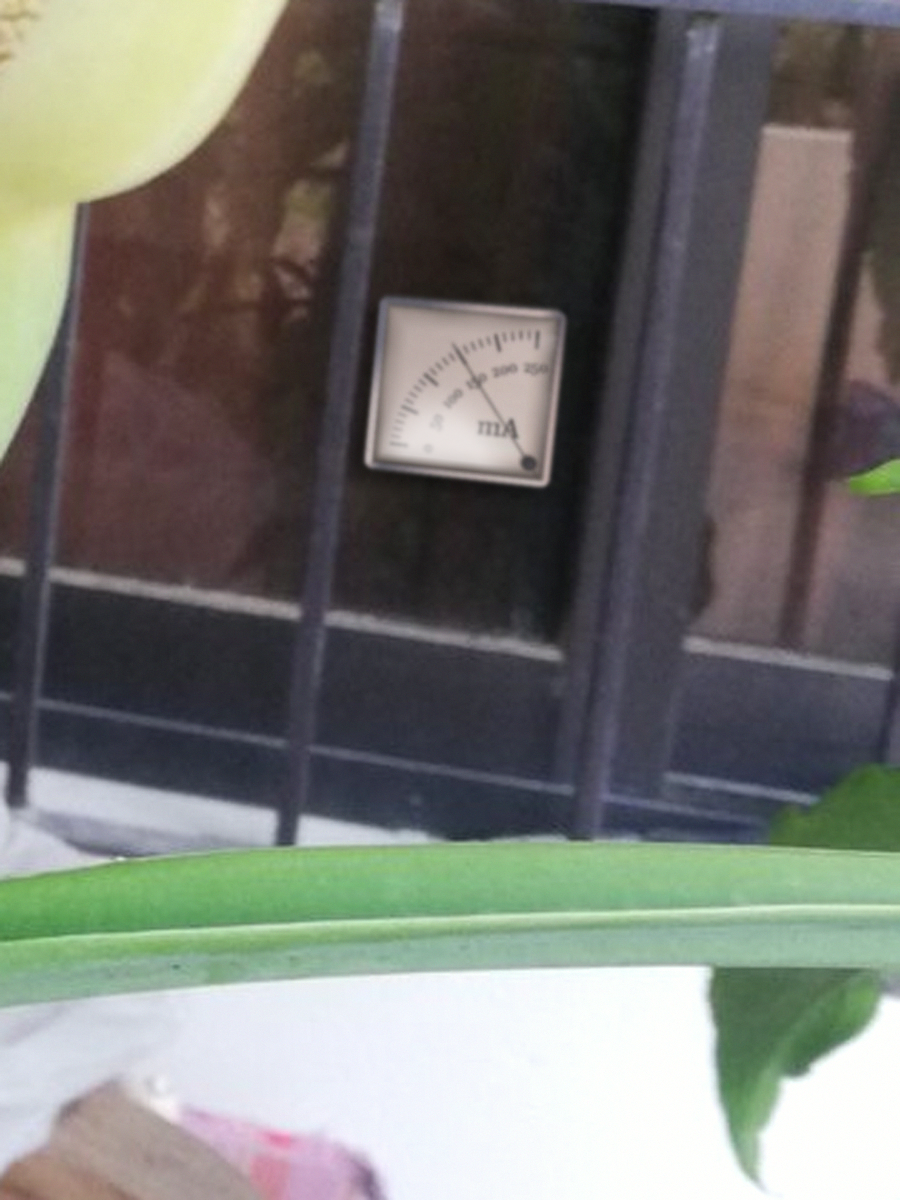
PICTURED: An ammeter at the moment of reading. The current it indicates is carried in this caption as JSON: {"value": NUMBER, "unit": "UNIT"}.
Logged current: {"value": 150, "unit": "mA"}
